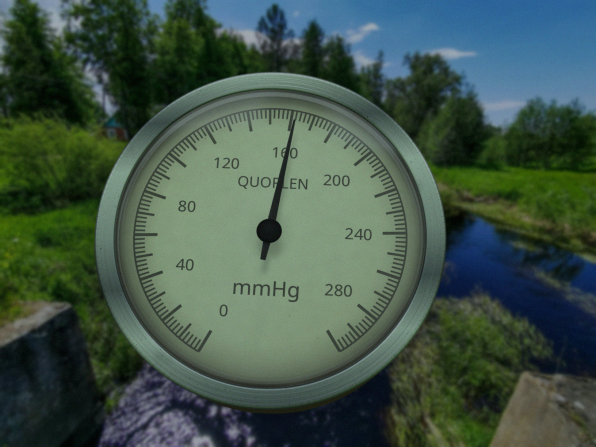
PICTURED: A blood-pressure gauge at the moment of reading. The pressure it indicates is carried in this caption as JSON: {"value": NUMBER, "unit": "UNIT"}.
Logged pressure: {"value": 162, "unit": "mmHg"}
